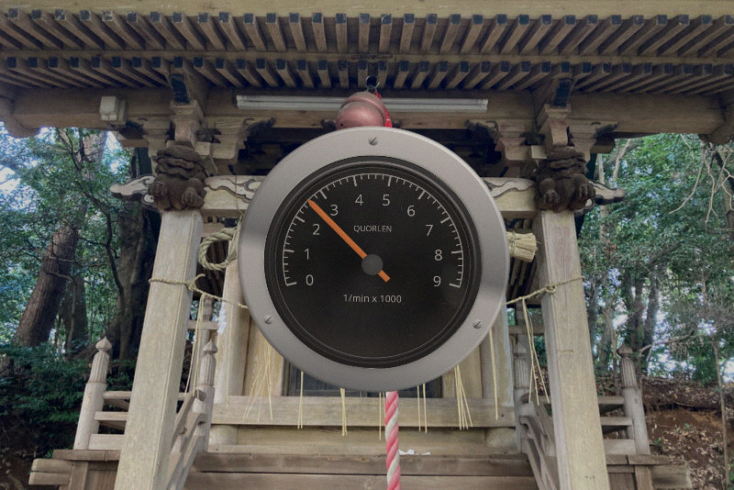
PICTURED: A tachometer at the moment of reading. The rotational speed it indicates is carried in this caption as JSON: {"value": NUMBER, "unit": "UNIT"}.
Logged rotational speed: {"value": 2600, "unit": "rpm"}
